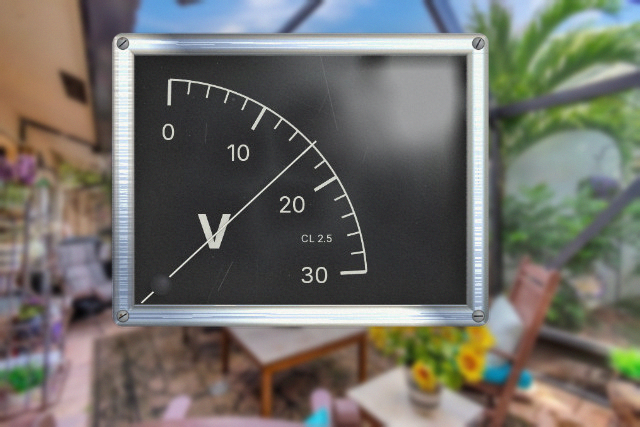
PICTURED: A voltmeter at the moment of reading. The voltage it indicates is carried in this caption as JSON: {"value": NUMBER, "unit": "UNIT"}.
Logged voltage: {"value": 16, "unit": "V"}
